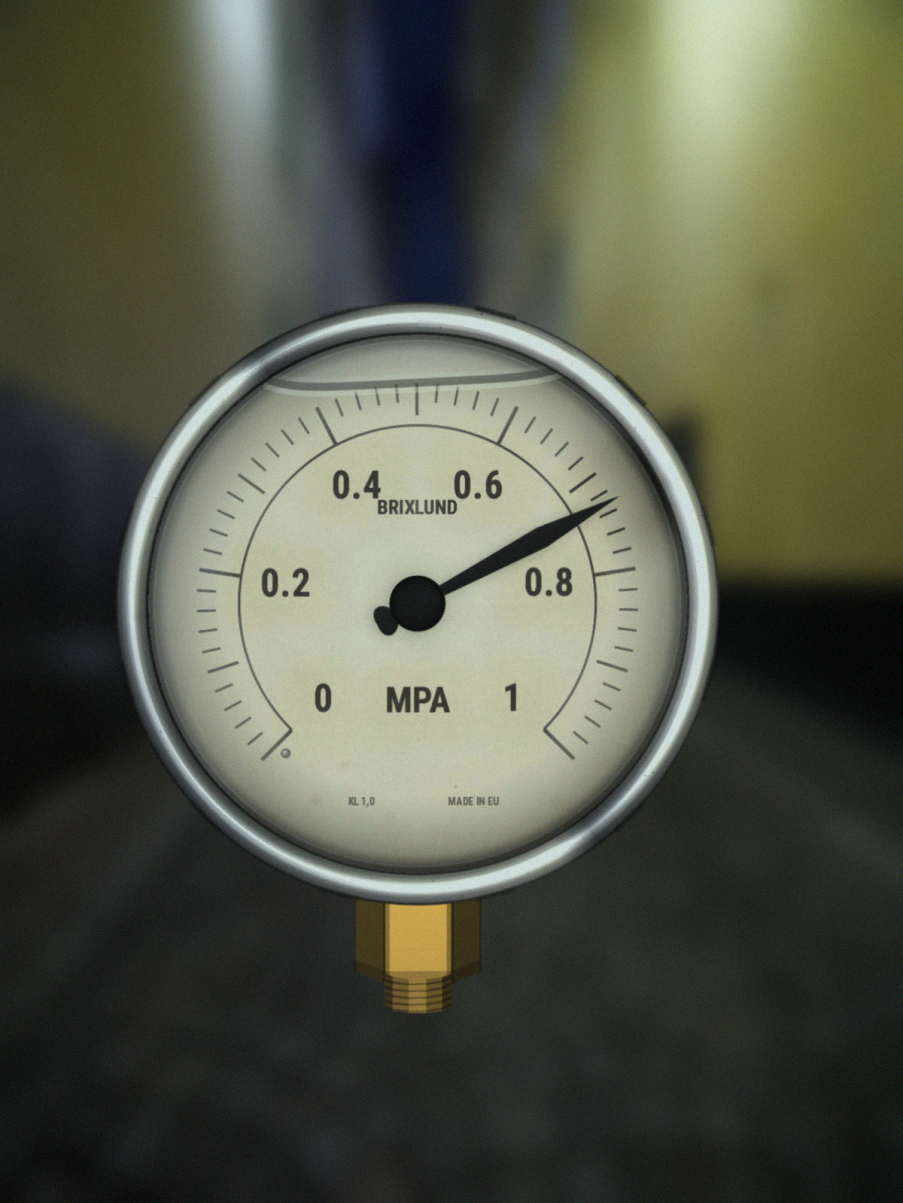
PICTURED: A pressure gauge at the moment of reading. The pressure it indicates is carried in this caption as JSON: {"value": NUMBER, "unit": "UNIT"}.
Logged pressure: {"value": 0.73, "unit": "MPa"}
